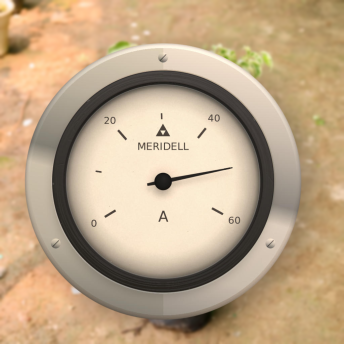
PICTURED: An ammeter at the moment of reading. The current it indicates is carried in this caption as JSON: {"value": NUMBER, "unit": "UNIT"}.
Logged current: {"value": 50, "unit": "A"}
